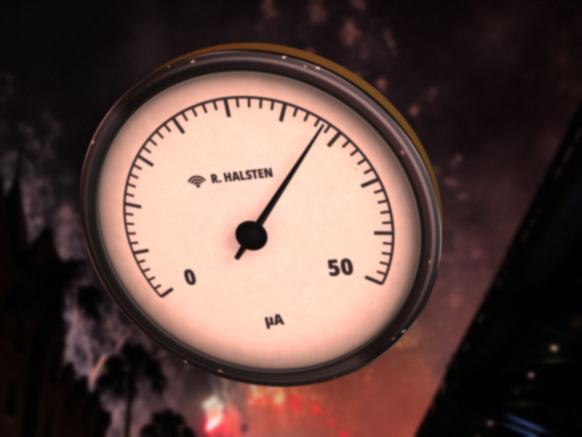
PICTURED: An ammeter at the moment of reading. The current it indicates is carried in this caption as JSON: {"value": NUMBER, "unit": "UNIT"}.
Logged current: {"value": 33.5, "unit": "µA"}
